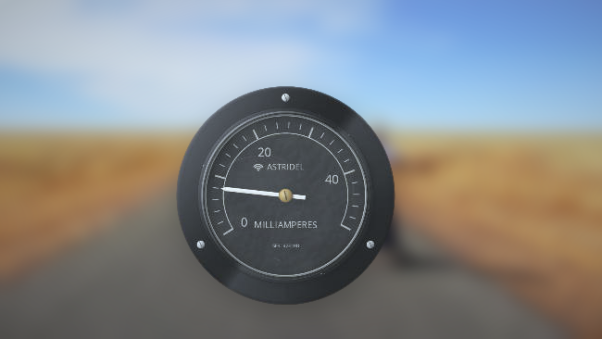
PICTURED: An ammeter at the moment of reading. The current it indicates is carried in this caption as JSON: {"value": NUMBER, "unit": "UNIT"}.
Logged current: {"value": 8, "unit": "mA"}
